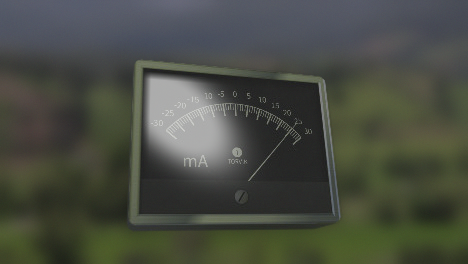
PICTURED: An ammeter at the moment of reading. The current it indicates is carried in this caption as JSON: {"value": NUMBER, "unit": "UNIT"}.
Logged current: {"value": 25, "unit": "mA"}
